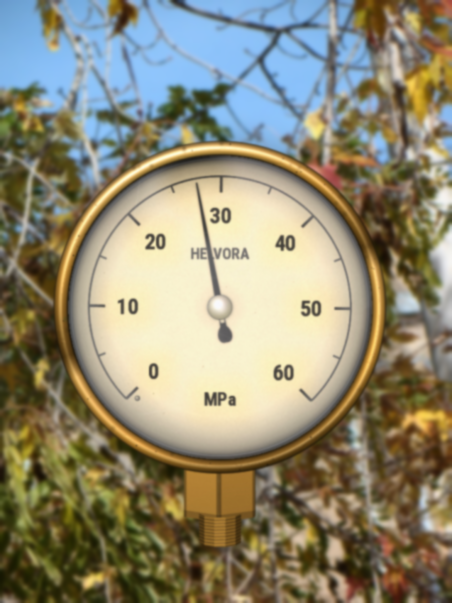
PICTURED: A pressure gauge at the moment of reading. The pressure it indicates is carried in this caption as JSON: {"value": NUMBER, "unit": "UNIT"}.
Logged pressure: {"value": 27.5, "unit": "MPa"}
